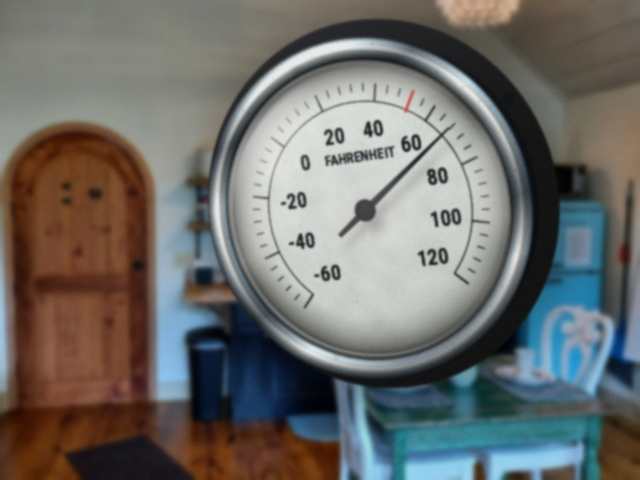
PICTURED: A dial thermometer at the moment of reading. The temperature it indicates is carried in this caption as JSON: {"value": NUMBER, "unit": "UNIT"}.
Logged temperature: {"value": 68, "unit": "°F"}
